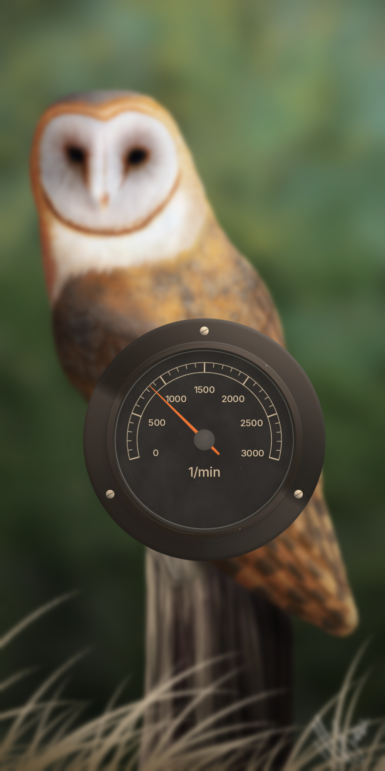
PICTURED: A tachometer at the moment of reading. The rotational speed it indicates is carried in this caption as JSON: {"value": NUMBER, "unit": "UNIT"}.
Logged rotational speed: {"value": 850, "unit": "rpm"}
